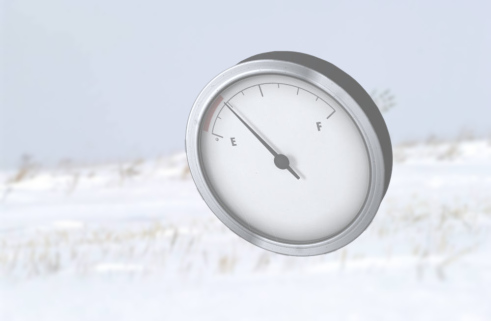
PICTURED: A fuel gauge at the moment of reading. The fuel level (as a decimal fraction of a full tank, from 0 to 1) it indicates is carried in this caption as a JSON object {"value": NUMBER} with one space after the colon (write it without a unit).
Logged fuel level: {"value": 0.25}
